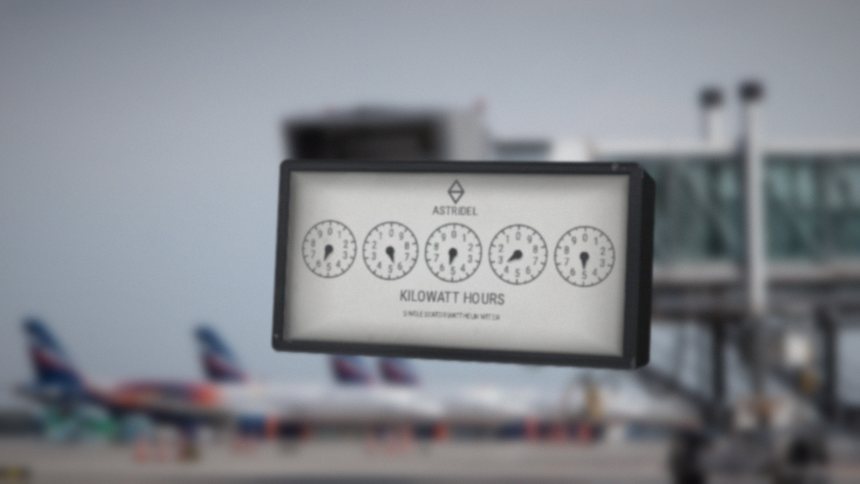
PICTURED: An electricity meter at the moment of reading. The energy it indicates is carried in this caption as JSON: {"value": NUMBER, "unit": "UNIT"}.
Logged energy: {"value": 55535, "unit": "kWh"}
